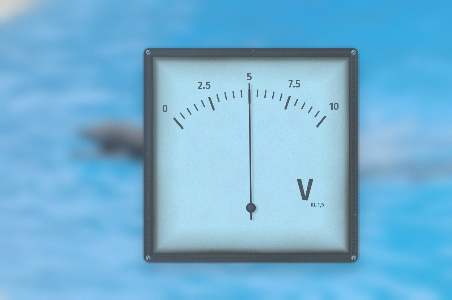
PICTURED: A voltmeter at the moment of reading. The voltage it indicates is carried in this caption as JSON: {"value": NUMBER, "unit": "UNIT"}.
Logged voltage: {"value": 5, "unit": "V"}
